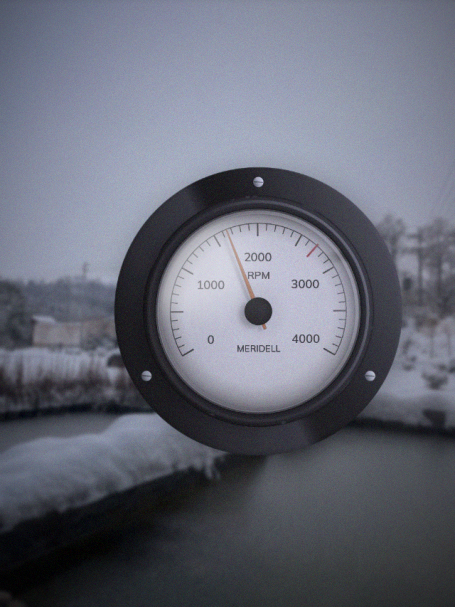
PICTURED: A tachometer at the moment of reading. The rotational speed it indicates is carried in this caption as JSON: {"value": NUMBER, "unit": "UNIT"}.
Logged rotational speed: {"value": 1650, "unit": "rpm"}
